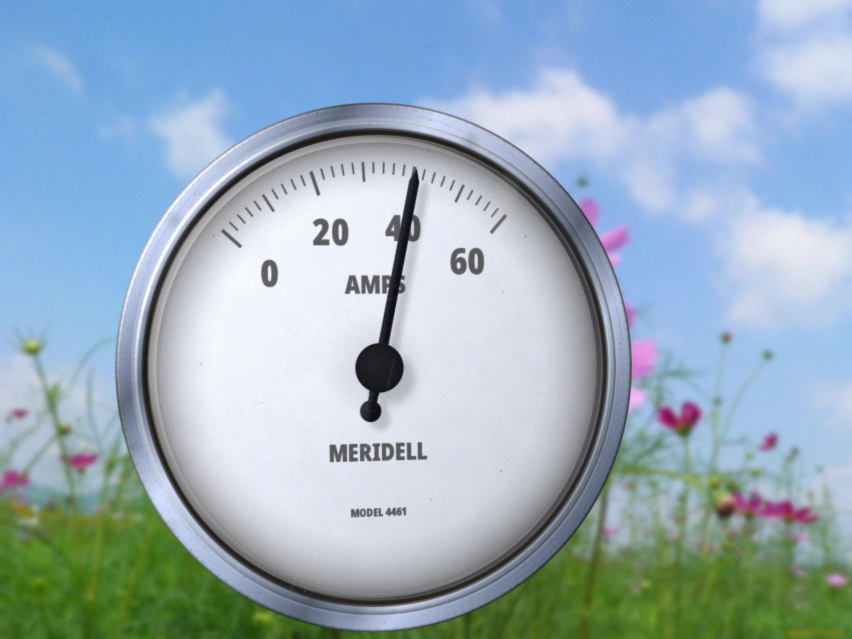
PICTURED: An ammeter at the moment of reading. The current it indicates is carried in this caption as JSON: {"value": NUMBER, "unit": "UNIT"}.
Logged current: {"value": 40, "unit": "A"}
